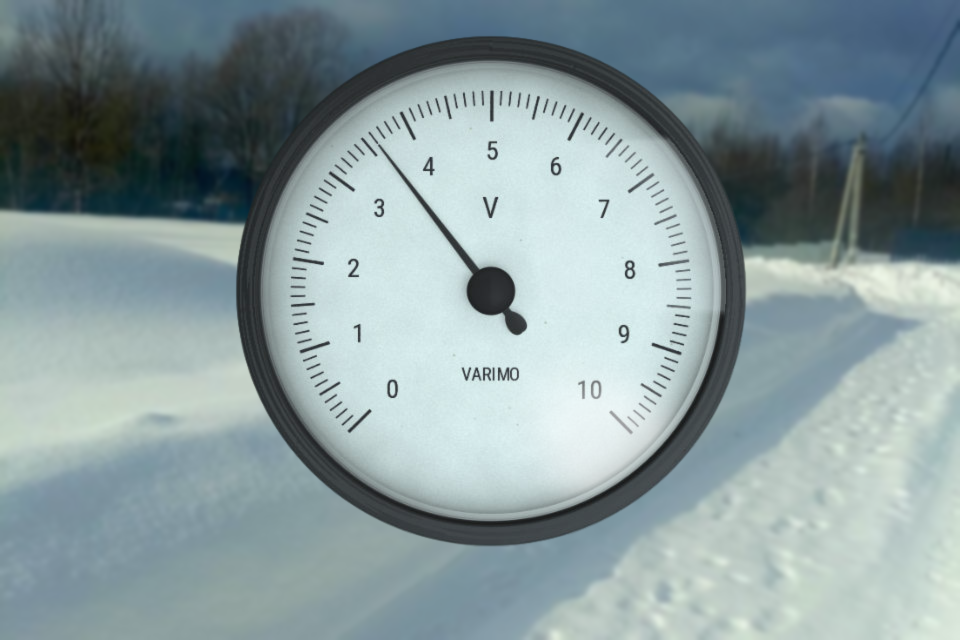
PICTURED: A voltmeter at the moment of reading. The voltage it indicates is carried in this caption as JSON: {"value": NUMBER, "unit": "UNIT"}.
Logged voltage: {"value": 3.6, "unit": "V"}
